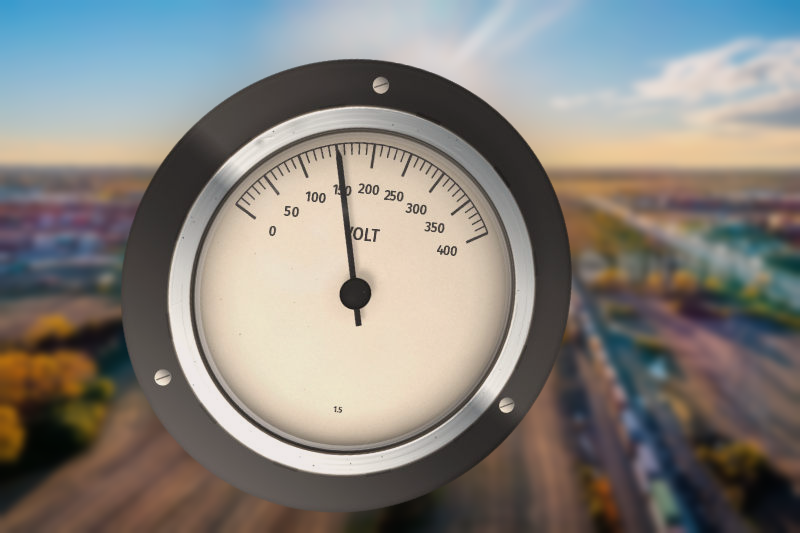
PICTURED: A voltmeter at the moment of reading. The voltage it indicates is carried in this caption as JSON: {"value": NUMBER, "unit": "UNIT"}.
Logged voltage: {"value": 150, "unit": "V"}
